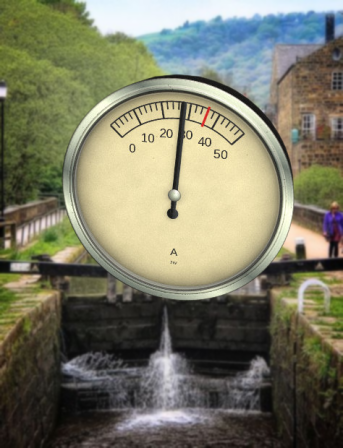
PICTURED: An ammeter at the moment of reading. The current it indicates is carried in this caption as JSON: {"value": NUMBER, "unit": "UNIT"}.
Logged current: {"value": 28, "unit": "A"}
